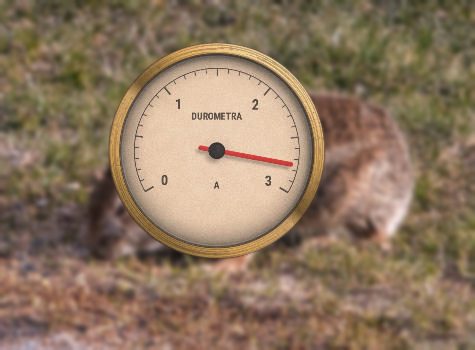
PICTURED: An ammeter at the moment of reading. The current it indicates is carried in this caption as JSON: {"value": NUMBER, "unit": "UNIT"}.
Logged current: {"value": 2.75, "unit": "A"}
